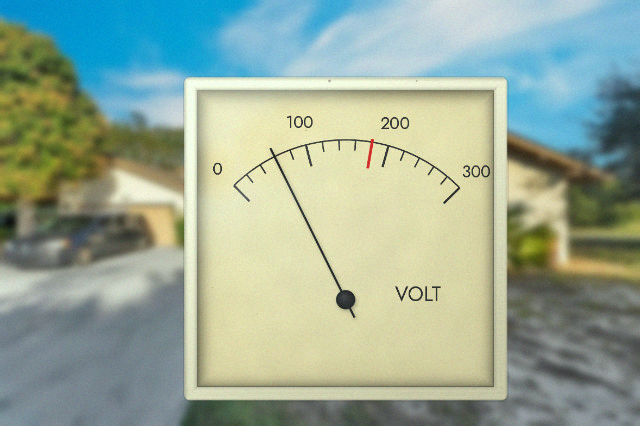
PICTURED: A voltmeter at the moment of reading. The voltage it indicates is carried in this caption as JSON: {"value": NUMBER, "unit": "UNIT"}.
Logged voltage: {"value": 60, "unit": "V"}
